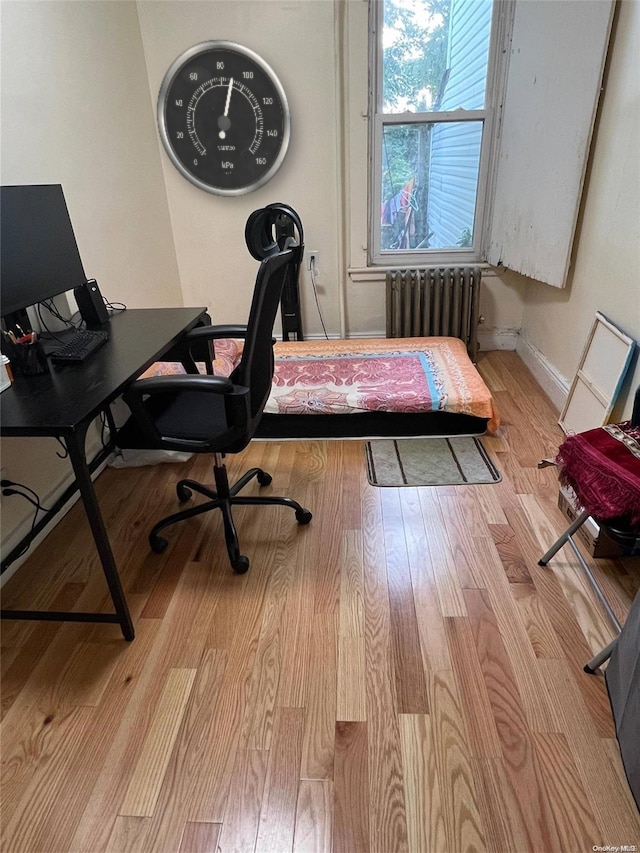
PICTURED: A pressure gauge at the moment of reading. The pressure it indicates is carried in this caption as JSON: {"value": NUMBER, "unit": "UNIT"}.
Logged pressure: {"value": 90, "unit": "kPa"}
